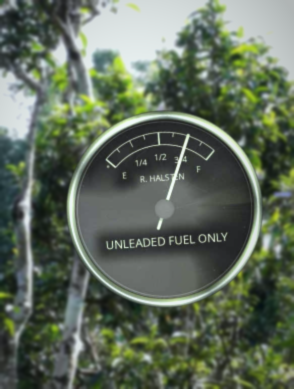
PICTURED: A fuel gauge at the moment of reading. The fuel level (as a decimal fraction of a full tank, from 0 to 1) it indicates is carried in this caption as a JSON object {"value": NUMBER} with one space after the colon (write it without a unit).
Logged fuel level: {"value": 0.75}
